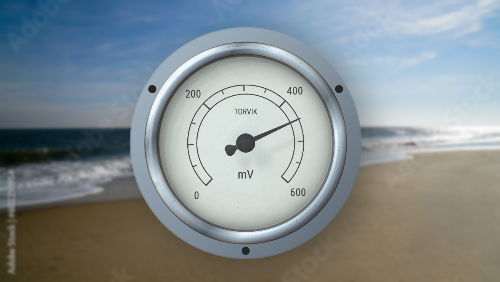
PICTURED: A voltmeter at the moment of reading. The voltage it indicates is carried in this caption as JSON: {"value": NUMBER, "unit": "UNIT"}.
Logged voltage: {"value": 450, "unit": "mV"}
